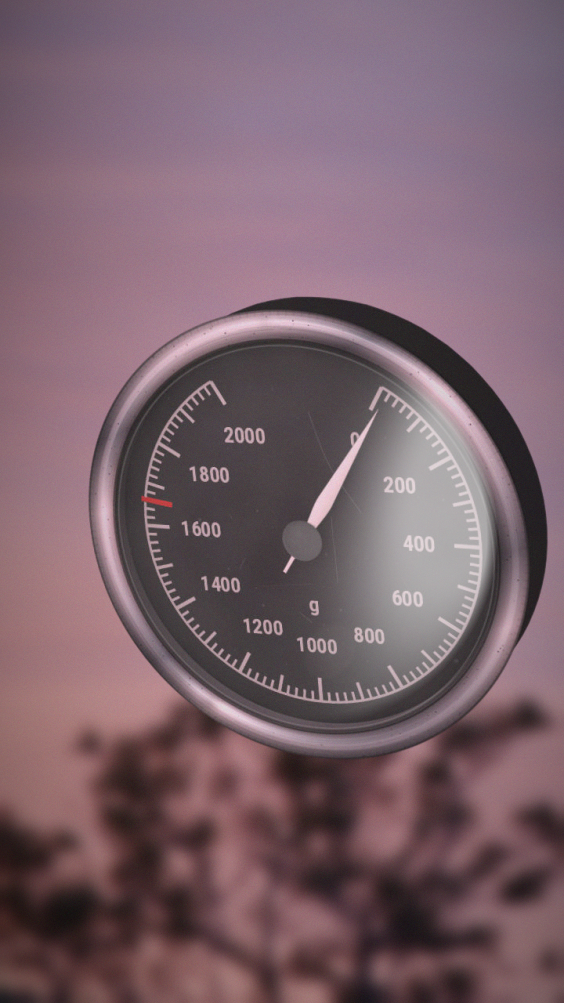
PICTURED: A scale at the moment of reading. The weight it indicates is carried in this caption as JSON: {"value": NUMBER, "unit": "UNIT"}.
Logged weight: {"value": 20, "unit": "g"}
